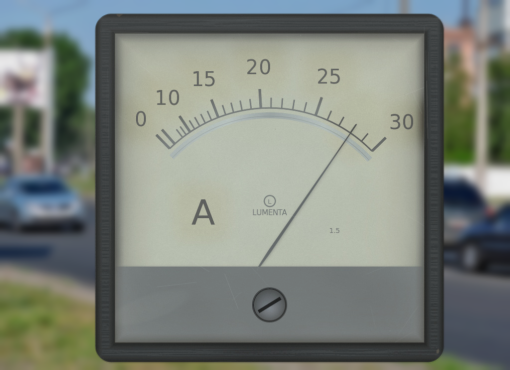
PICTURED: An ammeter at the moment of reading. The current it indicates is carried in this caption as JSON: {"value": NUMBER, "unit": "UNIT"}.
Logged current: {"value": 28, "unit": "A"}
